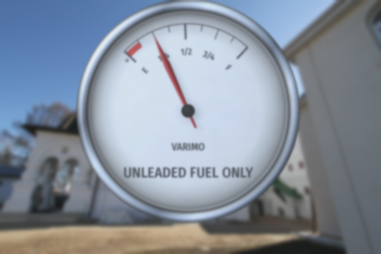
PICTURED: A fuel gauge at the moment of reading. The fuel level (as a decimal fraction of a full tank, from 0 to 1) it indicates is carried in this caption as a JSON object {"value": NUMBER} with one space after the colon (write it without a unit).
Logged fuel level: {"value": 0.25}
